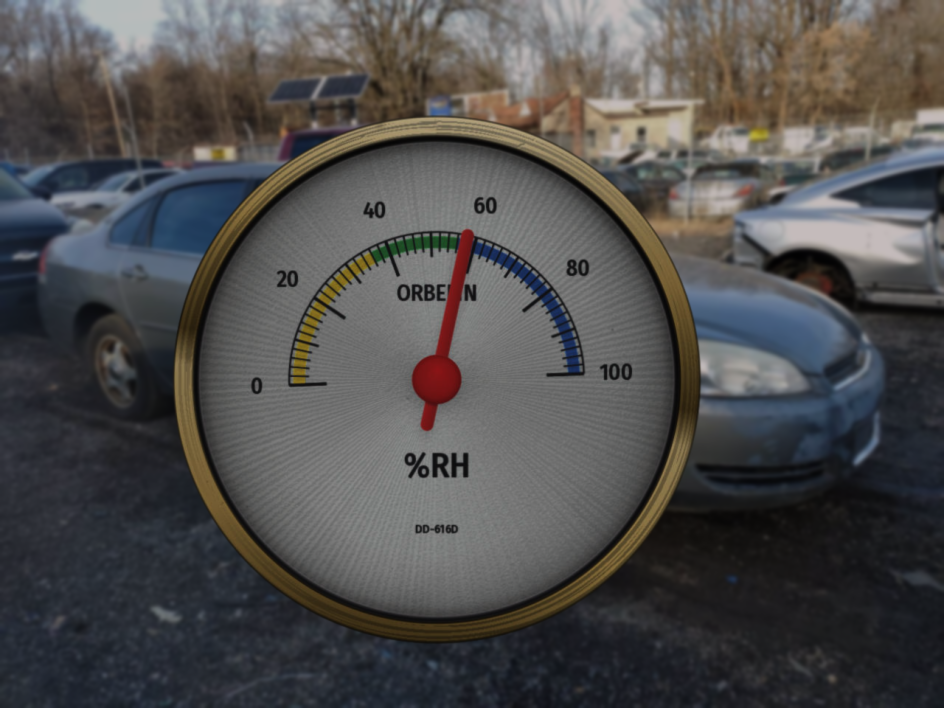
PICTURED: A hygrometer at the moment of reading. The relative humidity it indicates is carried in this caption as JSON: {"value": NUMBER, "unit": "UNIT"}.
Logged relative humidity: {"value": 58, "unit": "%"}
